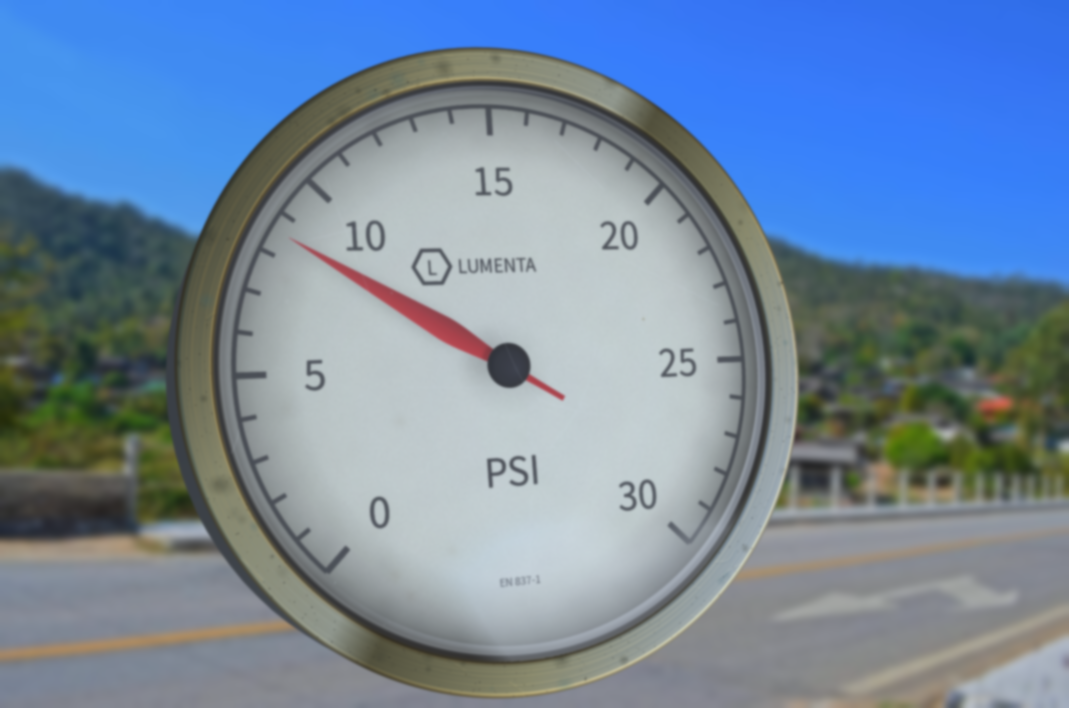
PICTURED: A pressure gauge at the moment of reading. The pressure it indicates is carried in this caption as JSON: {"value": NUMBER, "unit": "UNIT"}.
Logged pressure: {"value": 8.5, "unit": "psi"}
